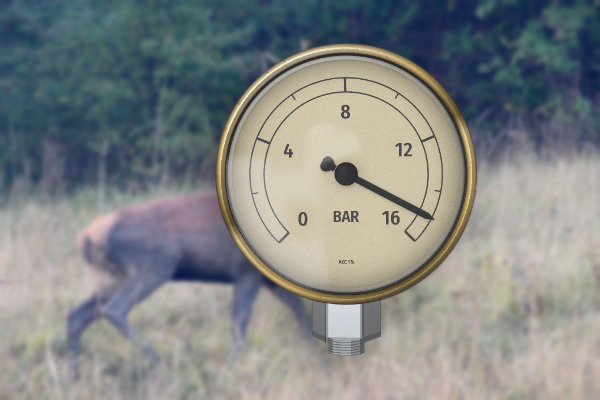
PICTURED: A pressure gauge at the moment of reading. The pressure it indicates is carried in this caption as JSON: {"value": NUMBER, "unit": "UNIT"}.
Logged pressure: {"value": 15, "unit": "bar"}
